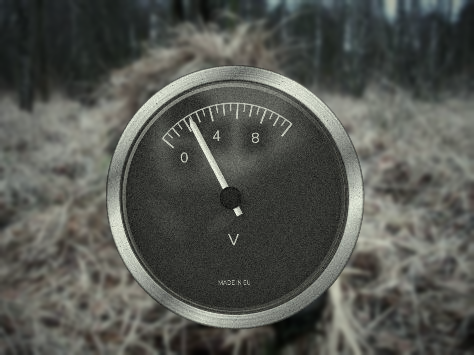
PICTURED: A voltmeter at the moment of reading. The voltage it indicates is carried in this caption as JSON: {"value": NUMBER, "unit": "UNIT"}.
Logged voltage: {"value": 2.5, "unit": "V"}
